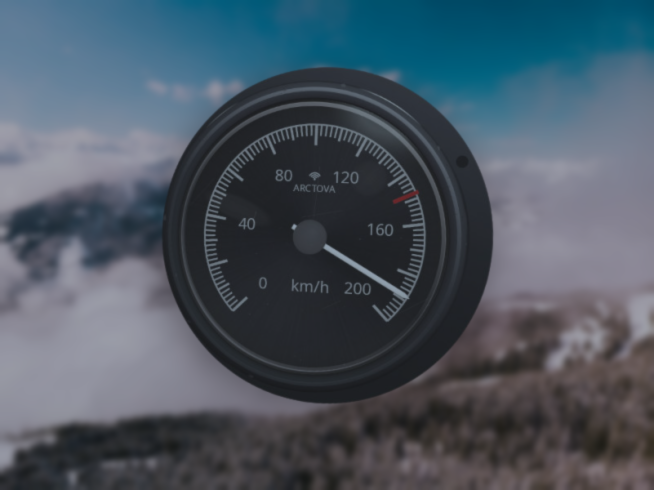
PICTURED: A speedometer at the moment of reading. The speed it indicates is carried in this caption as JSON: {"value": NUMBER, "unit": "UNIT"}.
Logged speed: {"value": 188, "unit": "km/h"}
